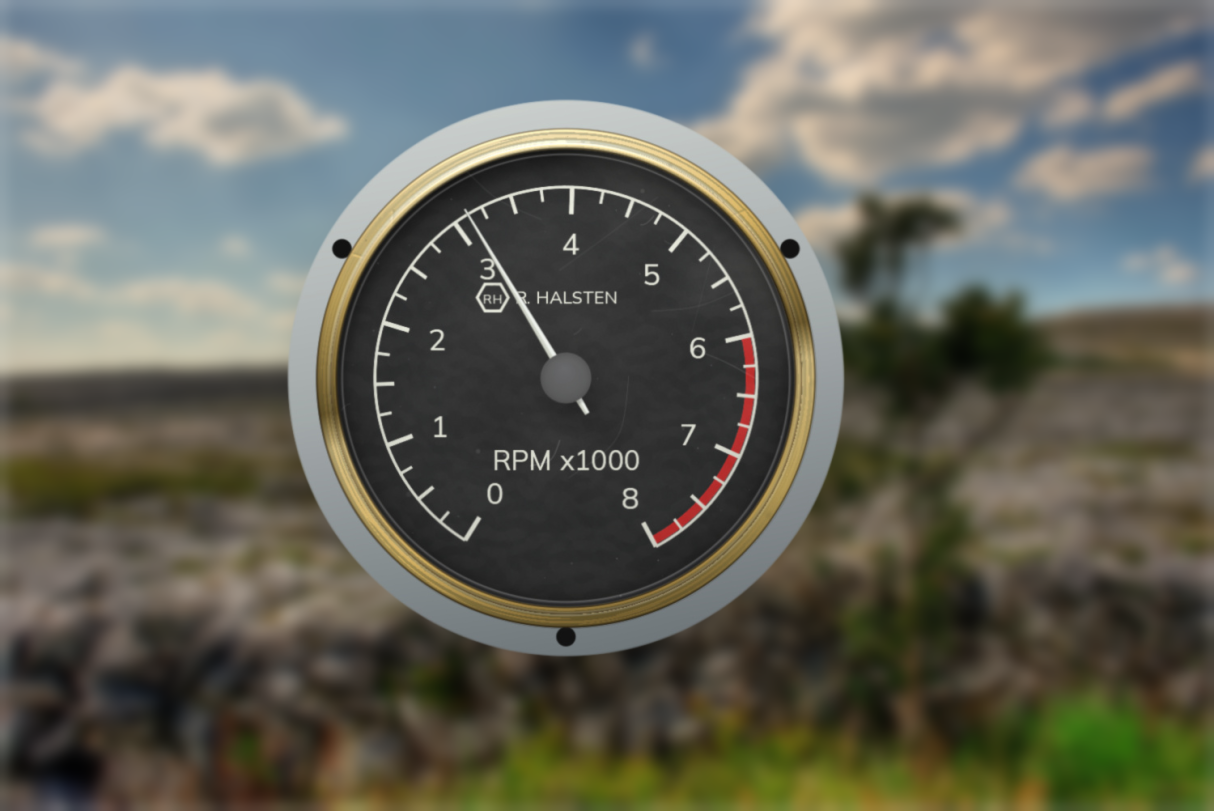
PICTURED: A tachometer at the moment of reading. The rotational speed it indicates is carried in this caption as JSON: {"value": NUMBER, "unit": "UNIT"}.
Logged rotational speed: {"value": 3125, "unit": "rpm"}
